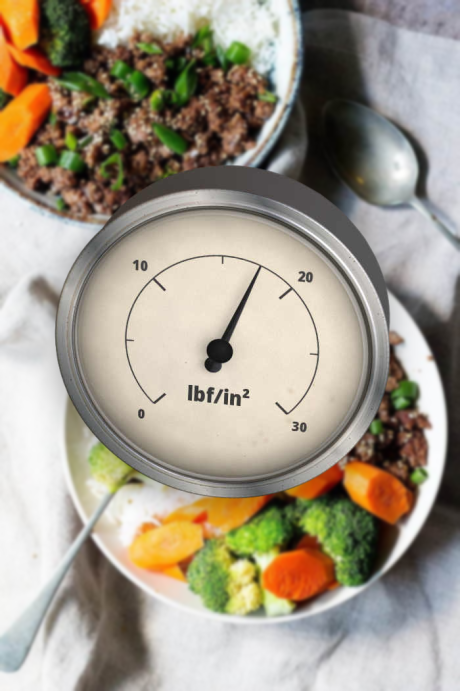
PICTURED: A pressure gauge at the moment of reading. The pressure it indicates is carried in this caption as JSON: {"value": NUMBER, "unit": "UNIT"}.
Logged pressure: {"value": 17.5, "unit": "psi"}
